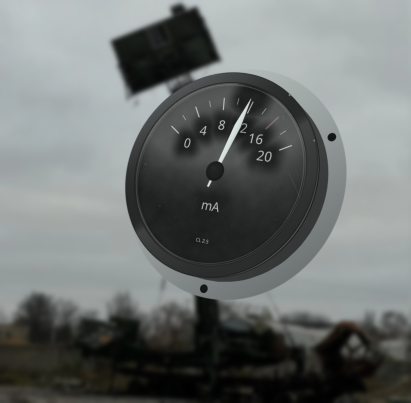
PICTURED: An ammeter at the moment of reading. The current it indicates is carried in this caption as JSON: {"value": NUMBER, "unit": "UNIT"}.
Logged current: {"value": 12, "unit": "mA"}
